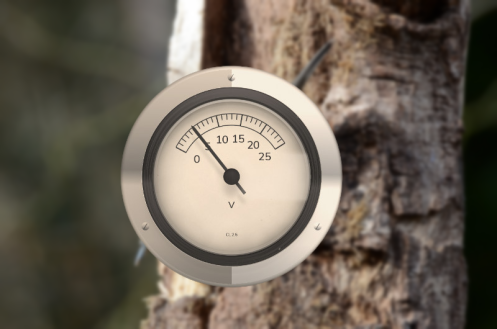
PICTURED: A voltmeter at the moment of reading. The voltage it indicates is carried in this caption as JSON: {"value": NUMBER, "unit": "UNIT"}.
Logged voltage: {"value": 5, "unit": "V"}
